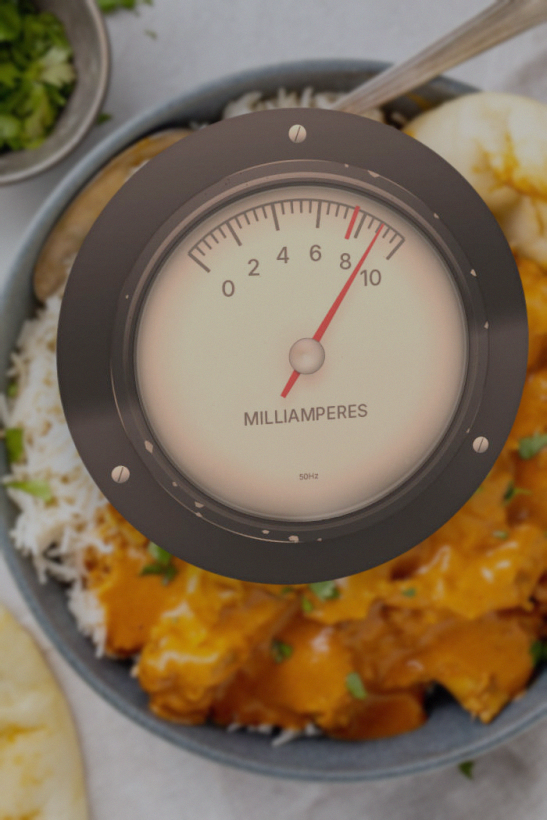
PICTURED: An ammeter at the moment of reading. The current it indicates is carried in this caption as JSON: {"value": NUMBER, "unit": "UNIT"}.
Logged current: {"value": 8.8, "unit": "mA"}
